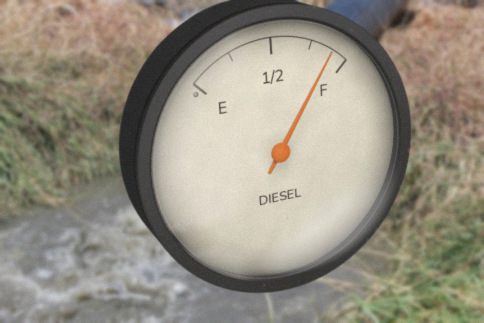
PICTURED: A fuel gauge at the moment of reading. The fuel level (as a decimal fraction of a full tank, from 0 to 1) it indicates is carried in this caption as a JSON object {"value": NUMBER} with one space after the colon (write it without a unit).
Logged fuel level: {"value": 0.875}
